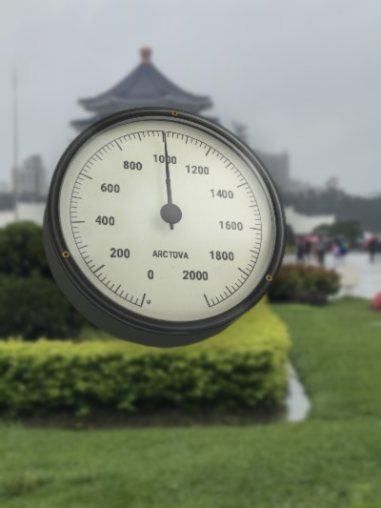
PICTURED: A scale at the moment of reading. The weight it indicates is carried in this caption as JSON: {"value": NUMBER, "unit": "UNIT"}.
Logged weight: {"value": 1000, "unit": "g"}
